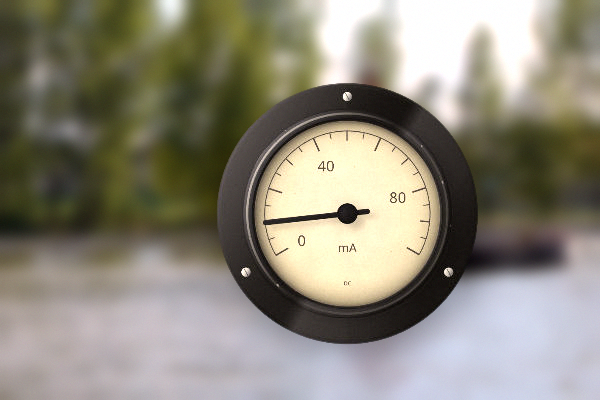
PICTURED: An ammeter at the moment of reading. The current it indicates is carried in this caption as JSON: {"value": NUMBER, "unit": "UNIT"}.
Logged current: {"value": 10, "unit": "mA"}
